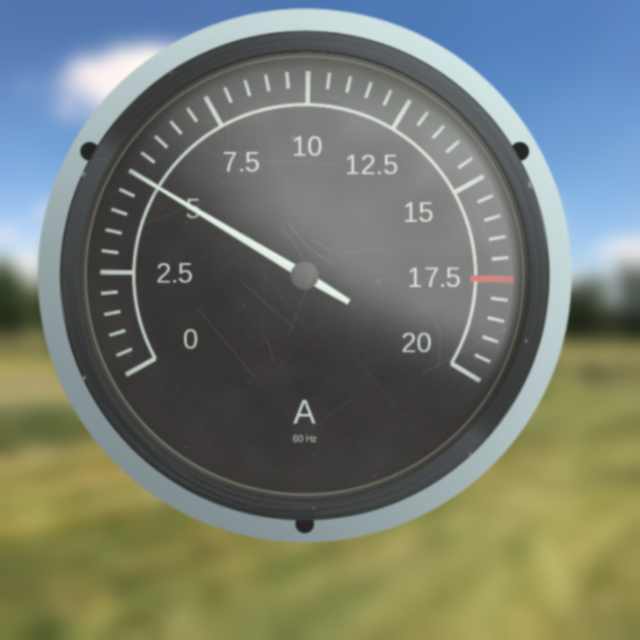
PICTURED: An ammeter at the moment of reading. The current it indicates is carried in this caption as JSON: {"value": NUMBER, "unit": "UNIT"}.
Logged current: {"value": 5, "unit": "A"}
